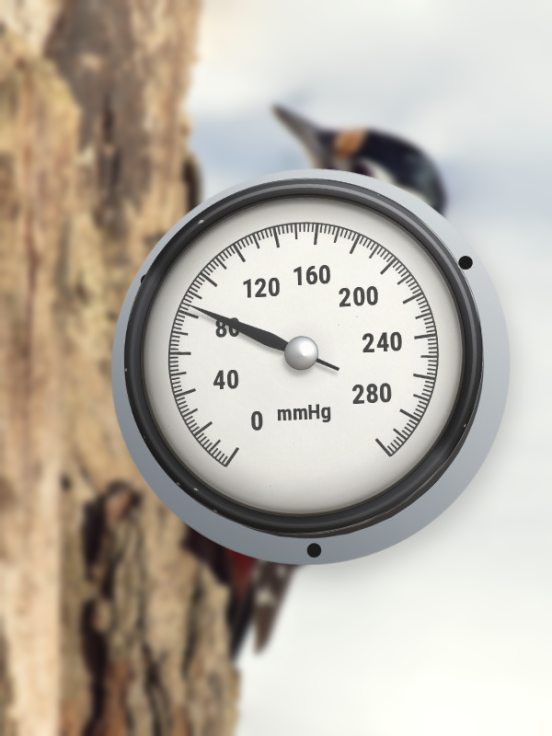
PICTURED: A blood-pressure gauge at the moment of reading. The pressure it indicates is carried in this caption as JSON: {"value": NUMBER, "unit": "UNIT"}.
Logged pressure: {"value": 84, "unit": "mmHg"}
